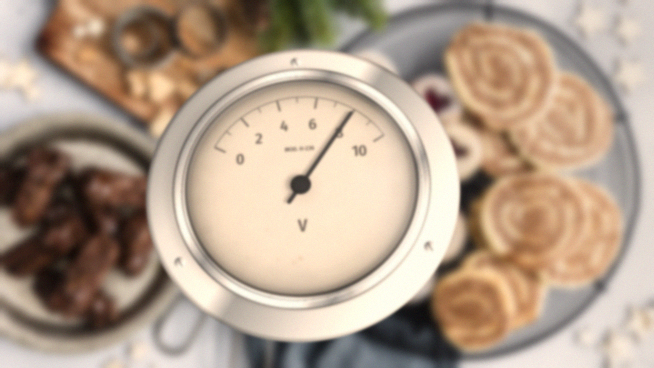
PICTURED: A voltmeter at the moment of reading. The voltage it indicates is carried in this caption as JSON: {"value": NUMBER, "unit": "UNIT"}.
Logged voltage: {"value": 8, "unit": "V"}
